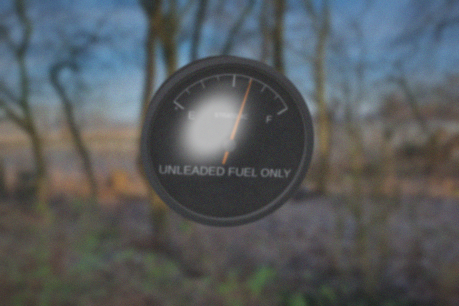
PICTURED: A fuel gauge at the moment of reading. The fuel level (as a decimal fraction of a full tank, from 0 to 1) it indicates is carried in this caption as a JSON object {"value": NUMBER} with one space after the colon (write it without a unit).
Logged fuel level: {"value": 0.625}
